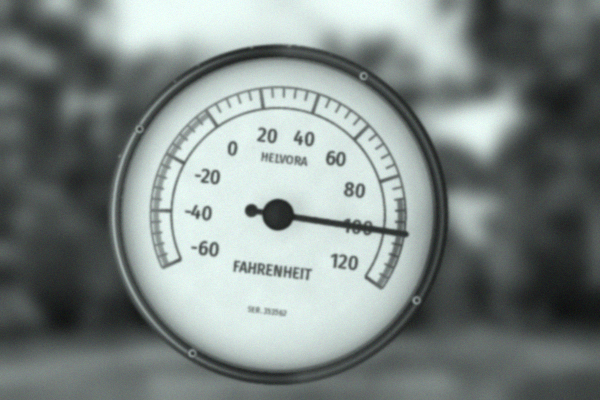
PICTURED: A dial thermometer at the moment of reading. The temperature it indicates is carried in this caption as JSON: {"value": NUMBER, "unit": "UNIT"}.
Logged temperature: {"value": 100, "unit": "°F"}
